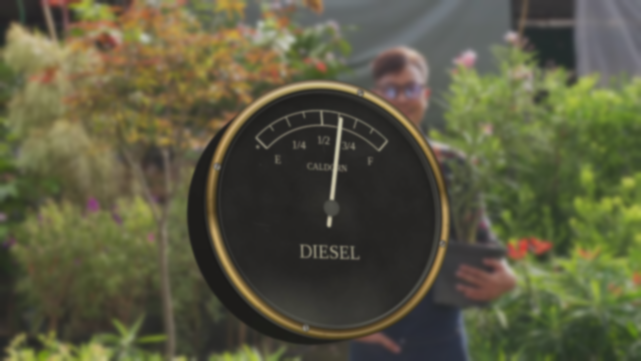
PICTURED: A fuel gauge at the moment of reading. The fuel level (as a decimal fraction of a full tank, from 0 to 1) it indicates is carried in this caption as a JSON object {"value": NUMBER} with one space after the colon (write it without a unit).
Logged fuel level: {"value": 0.625}
